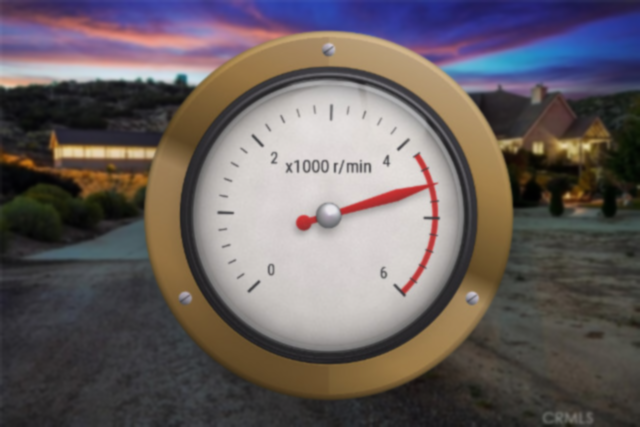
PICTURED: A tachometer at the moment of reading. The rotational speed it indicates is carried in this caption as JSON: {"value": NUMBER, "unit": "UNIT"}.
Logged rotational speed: {"value": 4600, "unit": "rpm"}
